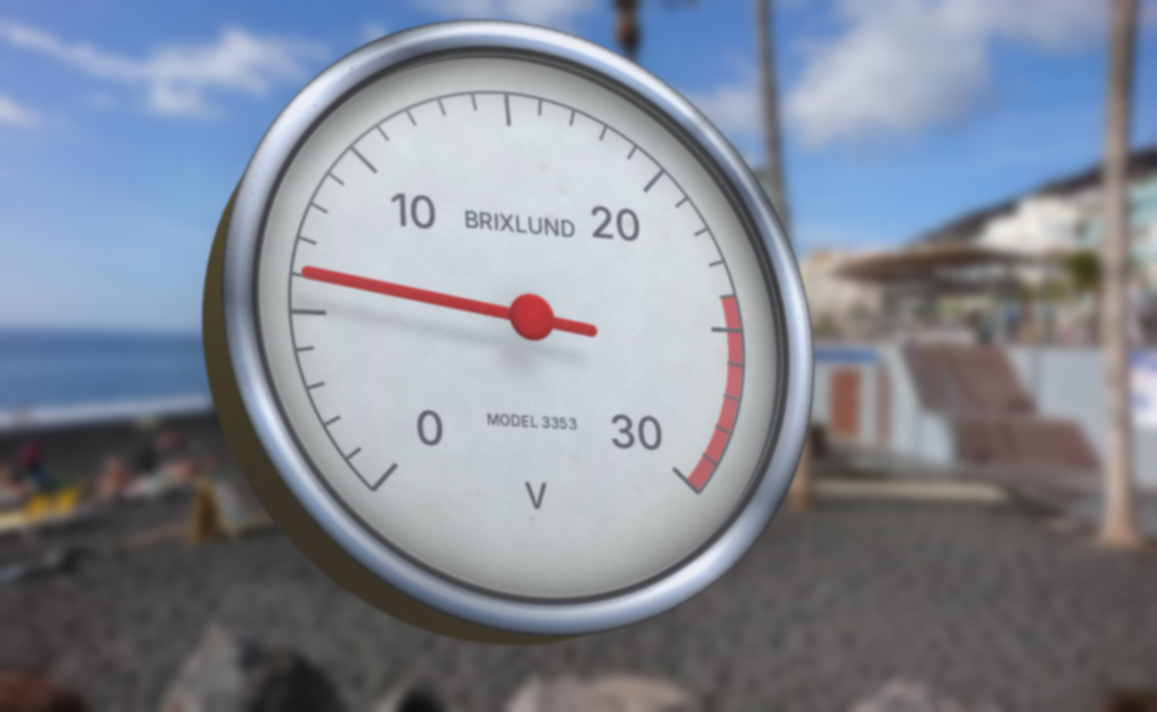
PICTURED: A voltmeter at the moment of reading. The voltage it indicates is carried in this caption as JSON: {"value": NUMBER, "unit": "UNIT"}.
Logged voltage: {"value": 6, "unit": "V"}
